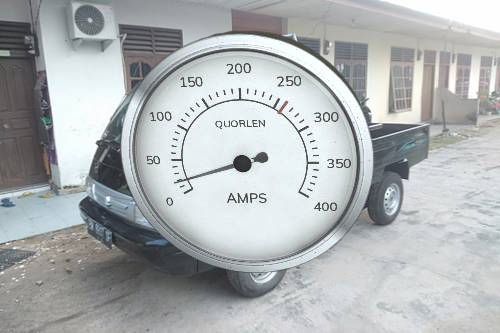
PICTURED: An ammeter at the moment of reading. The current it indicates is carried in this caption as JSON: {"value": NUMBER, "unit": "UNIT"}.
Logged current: {"value": 20, "unit": "A"}
